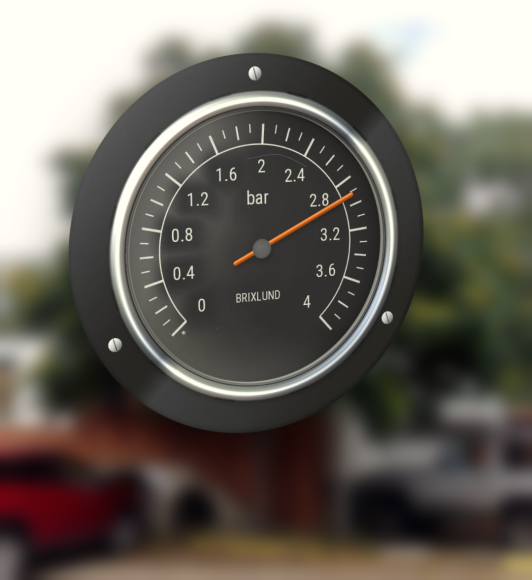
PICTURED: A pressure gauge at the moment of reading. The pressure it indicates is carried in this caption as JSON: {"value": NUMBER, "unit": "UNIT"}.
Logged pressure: {"value": 2.9, "unit": "bar"}
